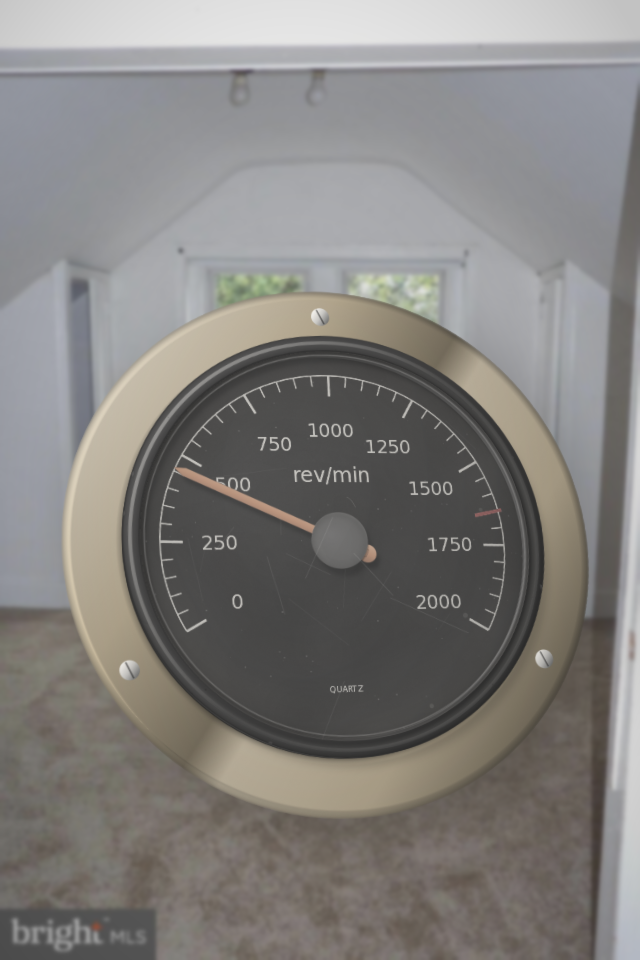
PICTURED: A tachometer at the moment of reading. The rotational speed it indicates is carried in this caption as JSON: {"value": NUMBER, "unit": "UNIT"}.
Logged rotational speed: {"value": 450, "unit": "rpm"}
